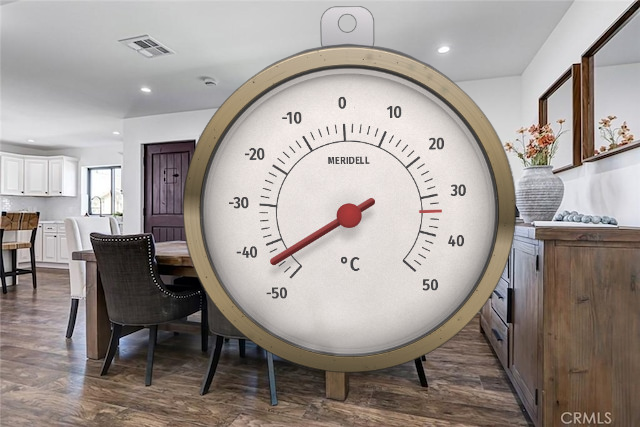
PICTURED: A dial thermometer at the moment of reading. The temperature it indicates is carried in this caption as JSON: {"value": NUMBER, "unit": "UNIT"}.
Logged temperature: {"value": -44, "unit": "°C"}
